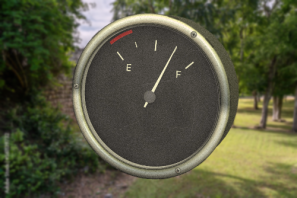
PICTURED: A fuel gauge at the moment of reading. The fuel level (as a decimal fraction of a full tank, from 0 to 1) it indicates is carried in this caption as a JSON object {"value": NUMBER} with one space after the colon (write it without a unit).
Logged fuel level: {"value": 0.75}
